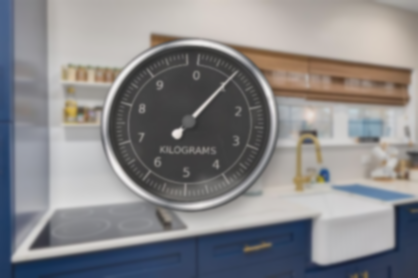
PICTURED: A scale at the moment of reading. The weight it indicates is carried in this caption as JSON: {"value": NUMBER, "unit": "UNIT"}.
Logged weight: {"value": 1, "unit": "kg"}
